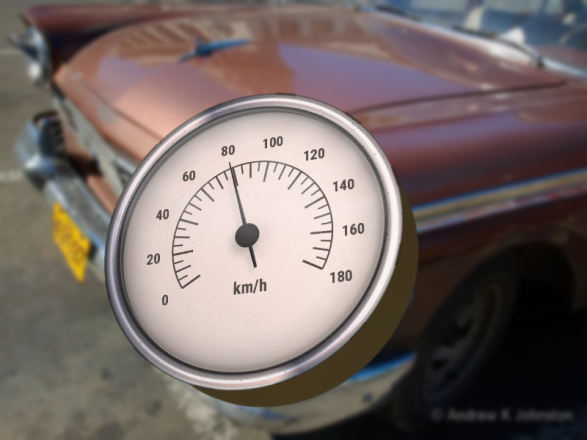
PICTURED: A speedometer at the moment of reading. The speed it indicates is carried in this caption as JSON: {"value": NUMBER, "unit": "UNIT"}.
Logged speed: {"value": 80, "unit": "km/h"}
